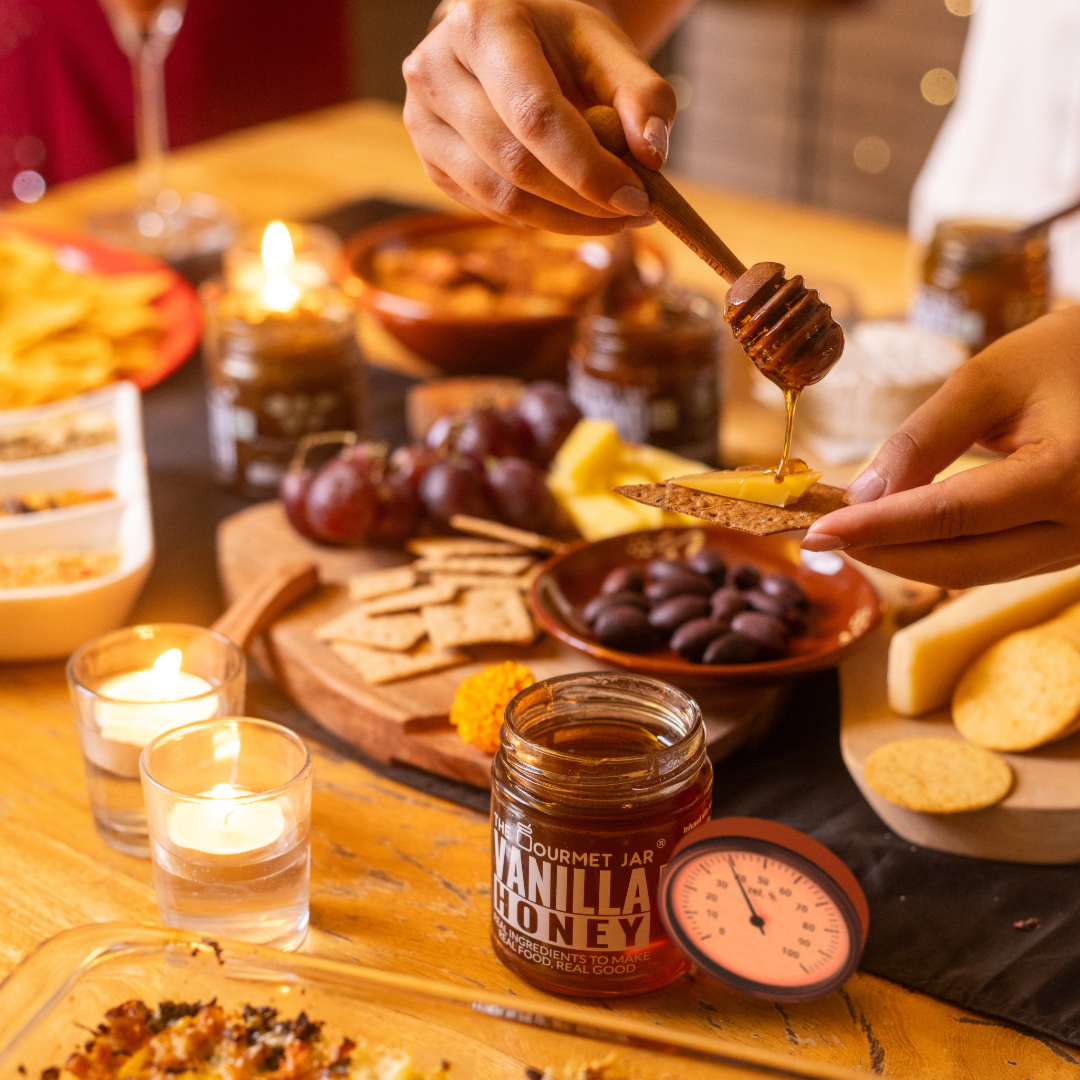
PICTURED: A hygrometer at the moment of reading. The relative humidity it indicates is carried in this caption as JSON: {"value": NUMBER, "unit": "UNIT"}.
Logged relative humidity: {"value": 40, "unit": "%"}
